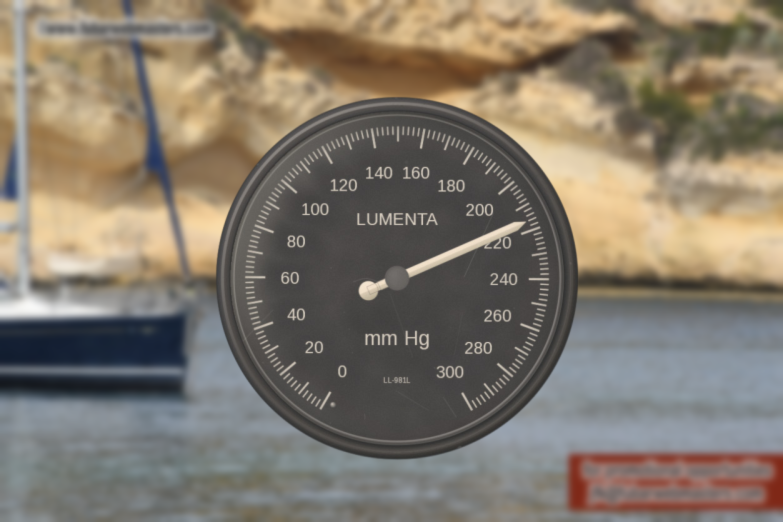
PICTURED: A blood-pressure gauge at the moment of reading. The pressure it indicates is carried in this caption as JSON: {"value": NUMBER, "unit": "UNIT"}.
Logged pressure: {"value": 216, "unit": "mmHg"}
